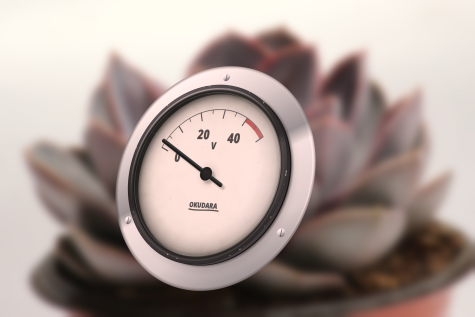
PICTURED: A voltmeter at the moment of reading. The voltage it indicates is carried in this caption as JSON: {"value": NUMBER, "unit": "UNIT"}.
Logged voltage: {"value": 2.5, "unit": "V"}
